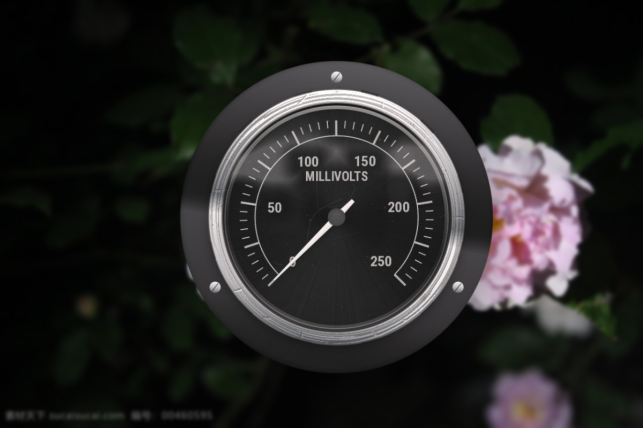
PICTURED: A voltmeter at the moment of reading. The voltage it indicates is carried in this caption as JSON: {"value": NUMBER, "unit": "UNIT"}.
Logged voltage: {"value": 0, "unit": "mV"}
